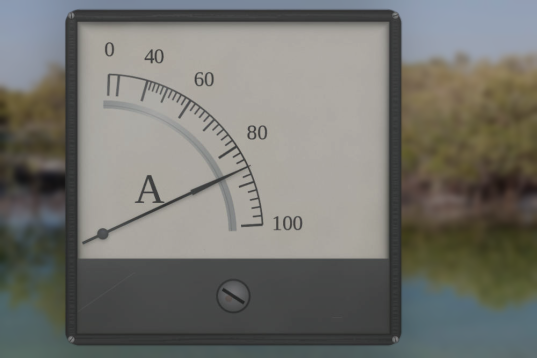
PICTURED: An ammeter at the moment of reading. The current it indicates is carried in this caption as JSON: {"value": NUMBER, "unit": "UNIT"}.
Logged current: {"value": 86, "unit": "A"}
